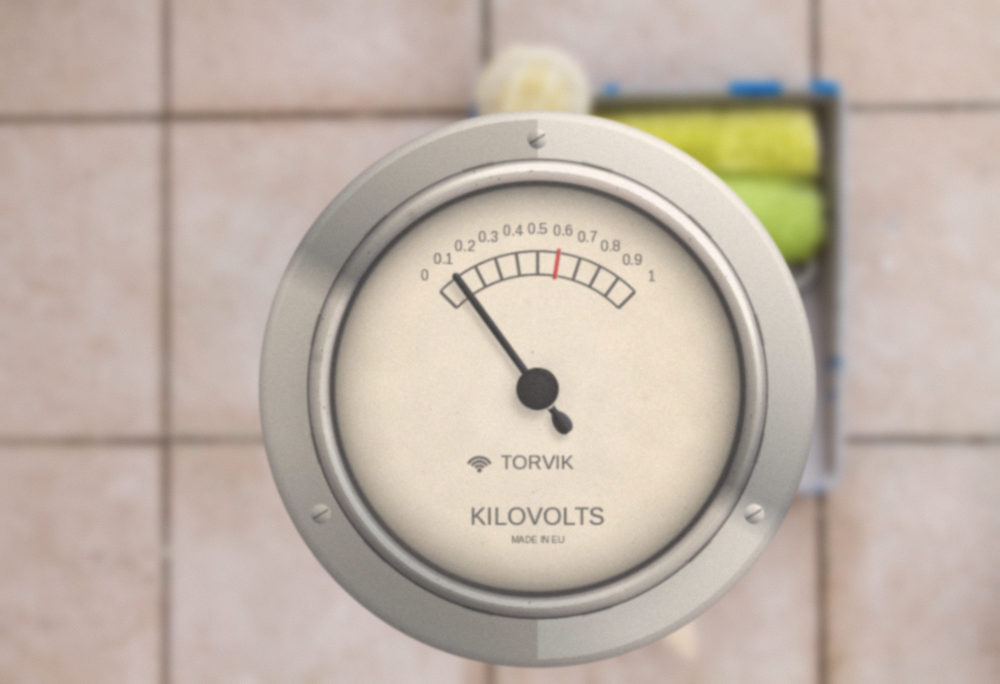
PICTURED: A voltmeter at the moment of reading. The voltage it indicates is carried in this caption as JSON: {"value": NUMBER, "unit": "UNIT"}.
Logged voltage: {"value": 0.1, "unit": "kV"}
